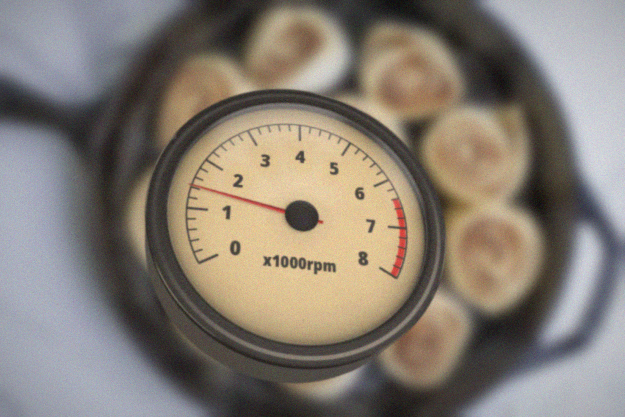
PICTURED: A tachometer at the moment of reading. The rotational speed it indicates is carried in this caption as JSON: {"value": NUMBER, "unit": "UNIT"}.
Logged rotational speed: {"value": 1400, "unit": "rpm"}
